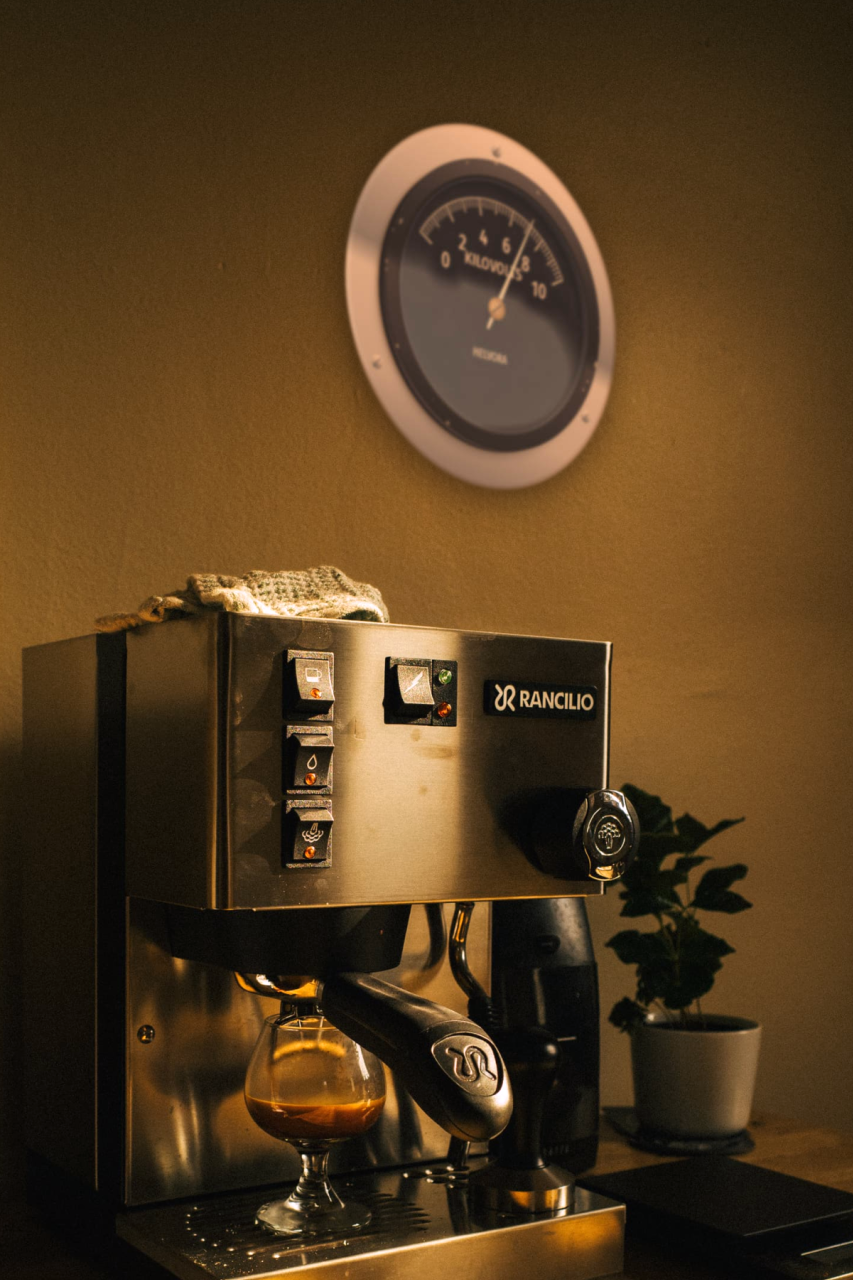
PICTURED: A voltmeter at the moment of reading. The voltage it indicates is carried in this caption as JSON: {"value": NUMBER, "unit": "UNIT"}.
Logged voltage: {"value": 7, "unit": "kV"}
